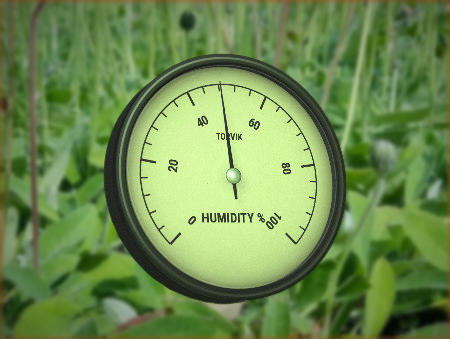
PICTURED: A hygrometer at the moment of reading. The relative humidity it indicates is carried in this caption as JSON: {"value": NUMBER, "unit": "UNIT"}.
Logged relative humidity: {"value": 48, "unit": "%"}
